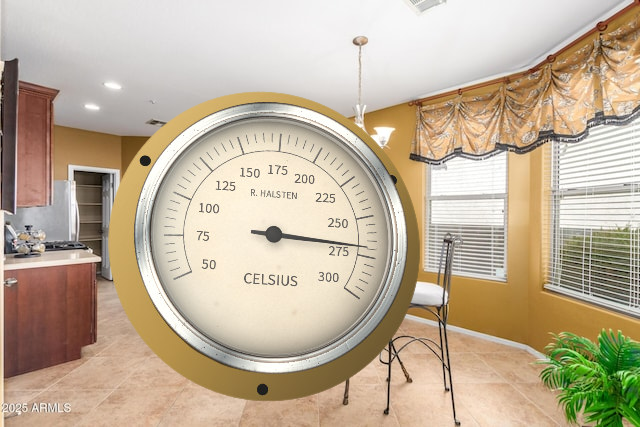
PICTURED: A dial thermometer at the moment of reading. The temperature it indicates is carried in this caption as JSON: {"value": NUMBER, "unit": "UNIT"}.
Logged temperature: {"value": 270, "unit": "°C"}
